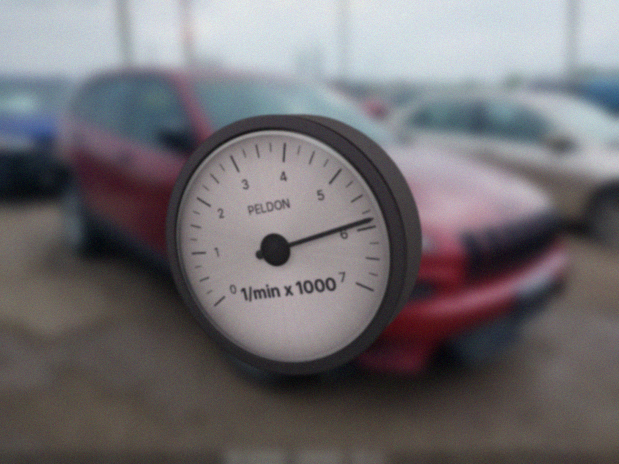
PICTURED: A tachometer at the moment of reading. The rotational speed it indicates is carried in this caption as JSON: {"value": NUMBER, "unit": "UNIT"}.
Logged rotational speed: {"value": 5875, "unit": "rpm"}
